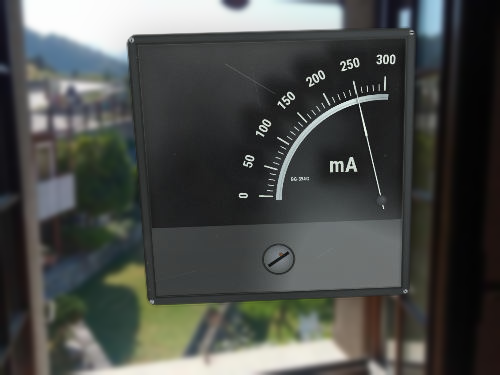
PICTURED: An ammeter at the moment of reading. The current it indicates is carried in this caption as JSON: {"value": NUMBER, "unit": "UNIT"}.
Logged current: {"value": 250, "unit": "mA"}
